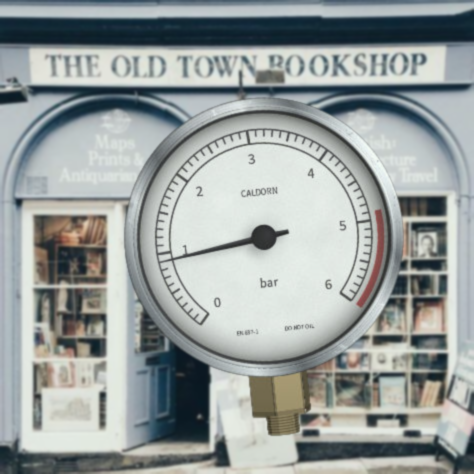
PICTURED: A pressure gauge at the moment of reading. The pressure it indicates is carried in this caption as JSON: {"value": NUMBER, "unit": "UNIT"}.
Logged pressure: {"value": 0.9, "unit": "bar"}
